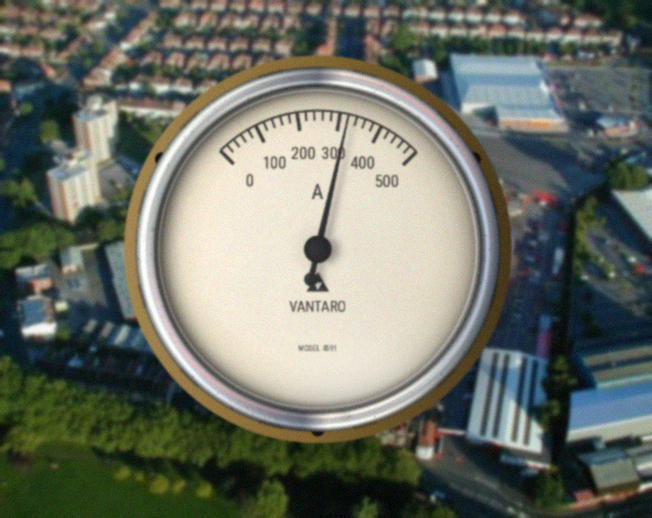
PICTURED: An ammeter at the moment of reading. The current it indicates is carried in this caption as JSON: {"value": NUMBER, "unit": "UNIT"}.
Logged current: {"value": 320, "unit": "A"}
